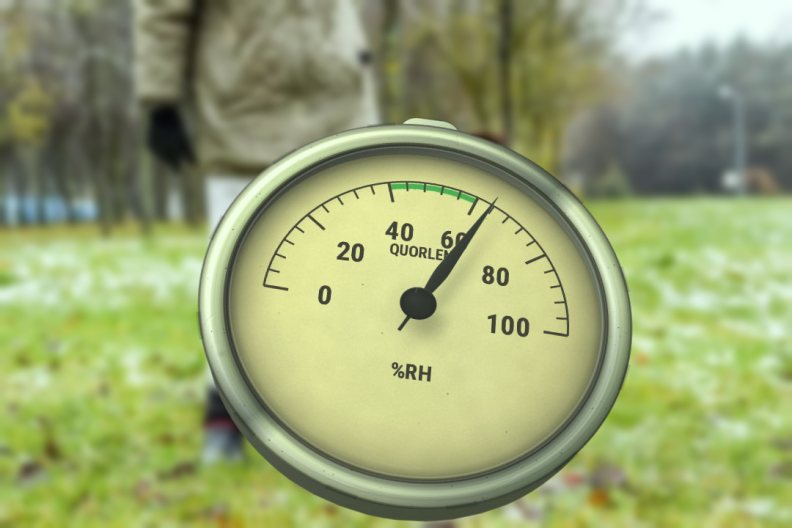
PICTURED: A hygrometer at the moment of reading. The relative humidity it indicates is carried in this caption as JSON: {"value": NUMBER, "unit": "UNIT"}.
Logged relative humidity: {"value": 64, "unit": "%"}
